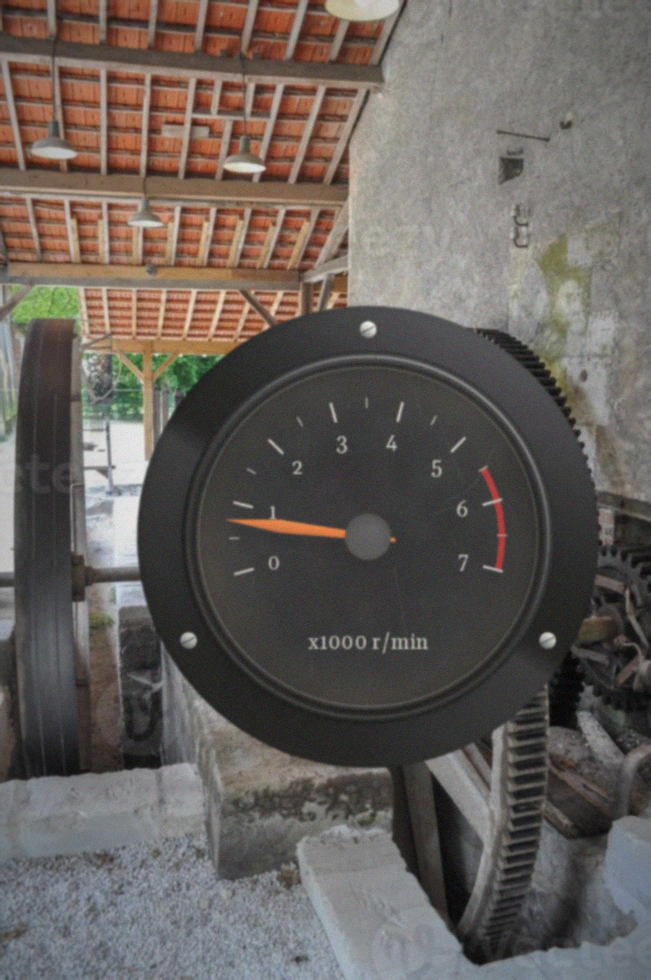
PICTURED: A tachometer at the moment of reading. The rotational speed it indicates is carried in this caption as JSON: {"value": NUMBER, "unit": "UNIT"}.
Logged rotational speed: {"value": 750, "unit": "rpm"}
